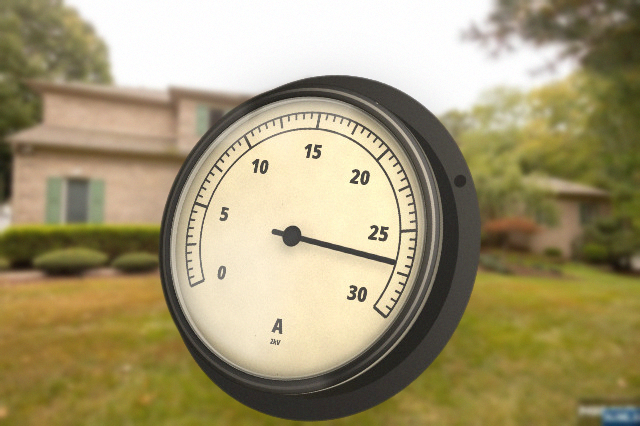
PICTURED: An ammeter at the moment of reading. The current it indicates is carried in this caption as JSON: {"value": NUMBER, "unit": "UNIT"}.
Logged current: {"value": 27, "unit": "A"}
